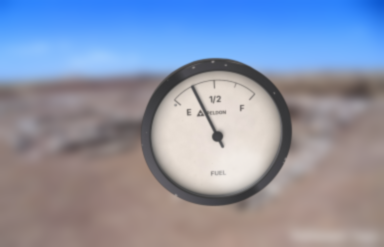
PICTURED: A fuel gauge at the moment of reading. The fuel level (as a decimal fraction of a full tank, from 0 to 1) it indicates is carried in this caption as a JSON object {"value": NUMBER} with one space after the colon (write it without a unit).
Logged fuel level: {"value": 0.25}
